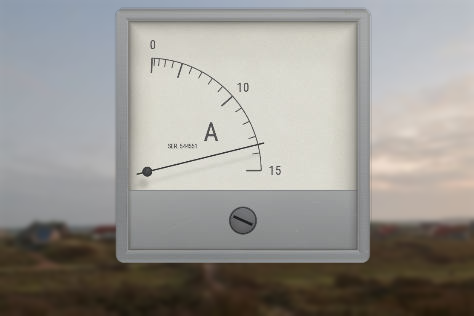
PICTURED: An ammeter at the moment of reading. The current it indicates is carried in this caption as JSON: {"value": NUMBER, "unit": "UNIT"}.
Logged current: {"value": 13.5, "unit": "A"}
